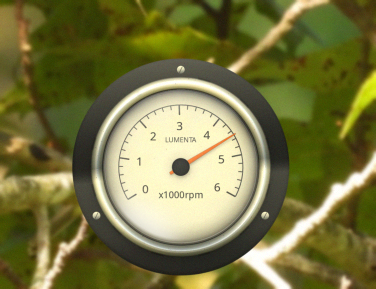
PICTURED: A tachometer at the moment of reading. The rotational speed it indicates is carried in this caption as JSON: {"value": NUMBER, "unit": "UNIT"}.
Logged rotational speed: {"value": 4500, "unit": "rpm"}
